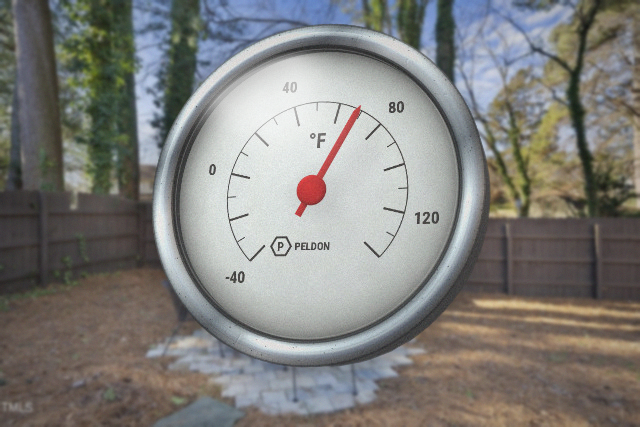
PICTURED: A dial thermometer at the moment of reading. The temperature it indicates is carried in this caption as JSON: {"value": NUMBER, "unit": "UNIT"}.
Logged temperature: {"value": 70, "unit": "°F"}
